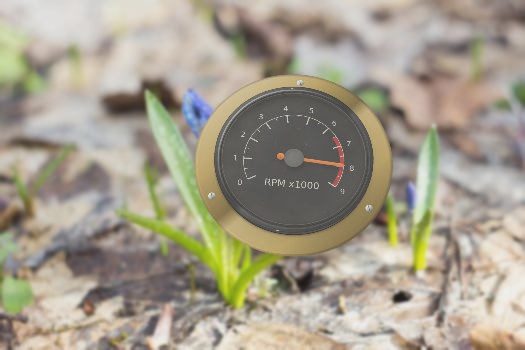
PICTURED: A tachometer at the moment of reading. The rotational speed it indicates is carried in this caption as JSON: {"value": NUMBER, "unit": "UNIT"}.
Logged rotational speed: {"value": 8000, "unit": "rpm"}
